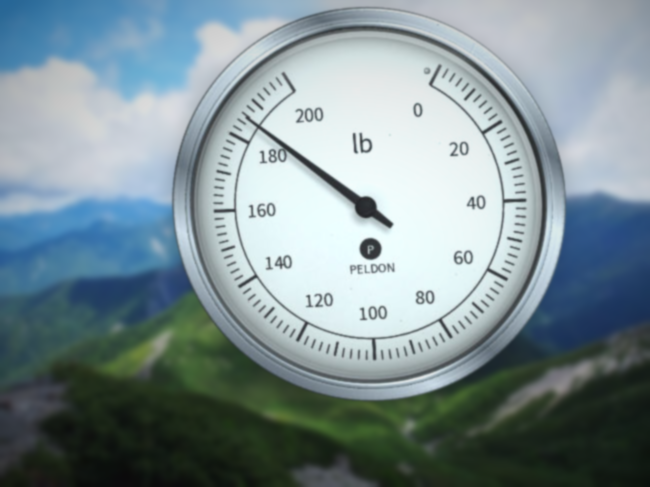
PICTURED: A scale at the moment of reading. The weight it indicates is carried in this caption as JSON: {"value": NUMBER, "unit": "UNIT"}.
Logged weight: {"value": 186, "unit": "lb"}
